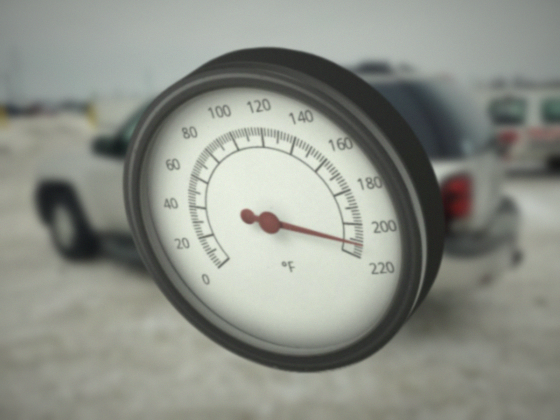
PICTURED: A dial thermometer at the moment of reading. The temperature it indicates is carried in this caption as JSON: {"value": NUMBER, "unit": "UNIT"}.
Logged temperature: {"value": 210, "unit": "°F"}
